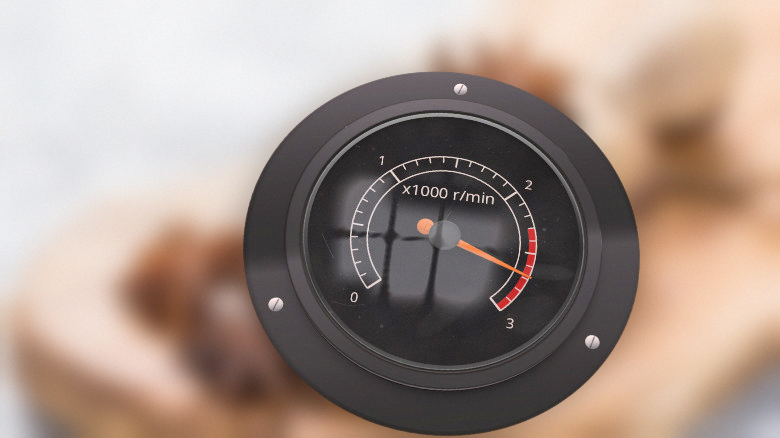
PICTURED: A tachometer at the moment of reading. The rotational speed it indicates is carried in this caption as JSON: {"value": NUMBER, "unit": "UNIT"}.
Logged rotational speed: {"value": 2700, "unit": "rpm"}
